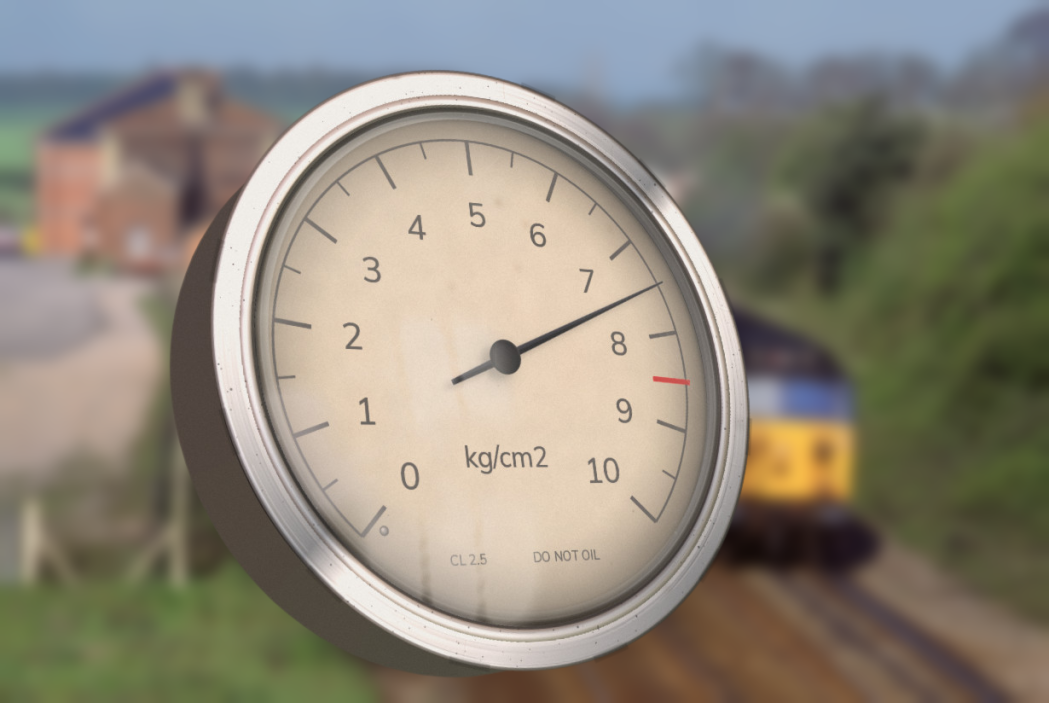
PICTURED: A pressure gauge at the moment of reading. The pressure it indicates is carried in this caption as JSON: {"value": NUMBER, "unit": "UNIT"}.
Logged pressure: {"value": 7.5, "unit": "kg/cm²"}
